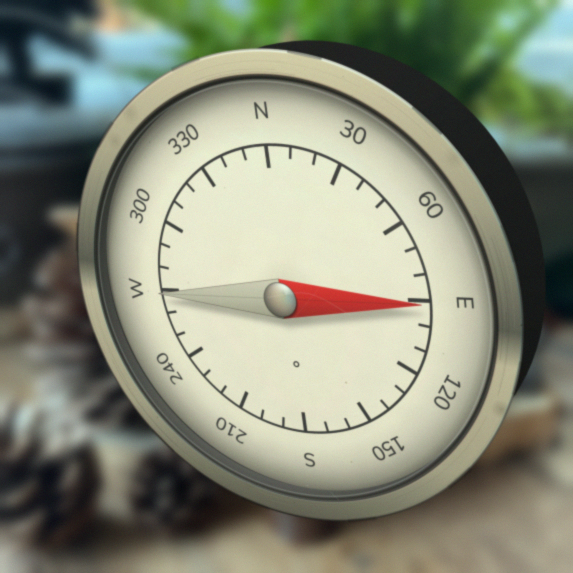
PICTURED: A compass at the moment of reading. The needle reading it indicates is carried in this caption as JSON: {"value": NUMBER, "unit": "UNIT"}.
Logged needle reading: {"value": 90, "unit": "°"}
